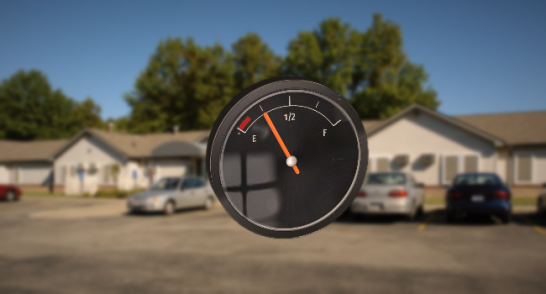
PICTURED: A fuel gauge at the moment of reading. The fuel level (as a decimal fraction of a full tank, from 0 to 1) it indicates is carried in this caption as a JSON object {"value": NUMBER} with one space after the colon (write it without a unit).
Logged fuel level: {"value": 0.25}
